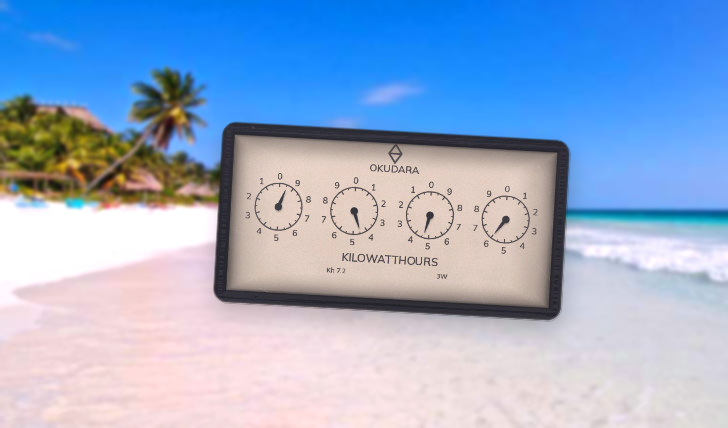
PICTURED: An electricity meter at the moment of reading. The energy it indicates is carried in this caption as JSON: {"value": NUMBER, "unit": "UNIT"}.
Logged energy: {"value": 9446, "unit": "kWh"}
